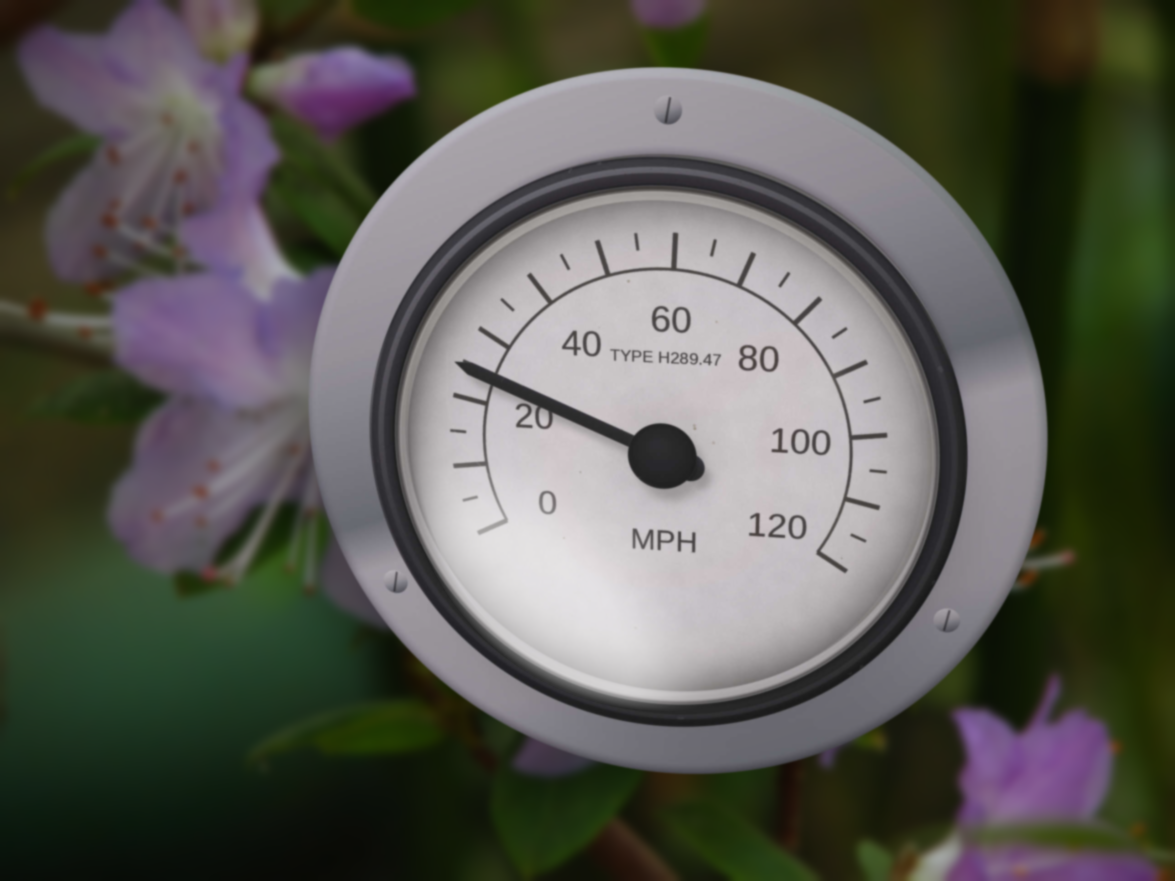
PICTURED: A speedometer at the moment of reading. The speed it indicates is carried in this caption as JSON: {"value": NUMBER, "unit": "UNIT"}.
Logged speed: {"value": 25, "unit": "mph"}
